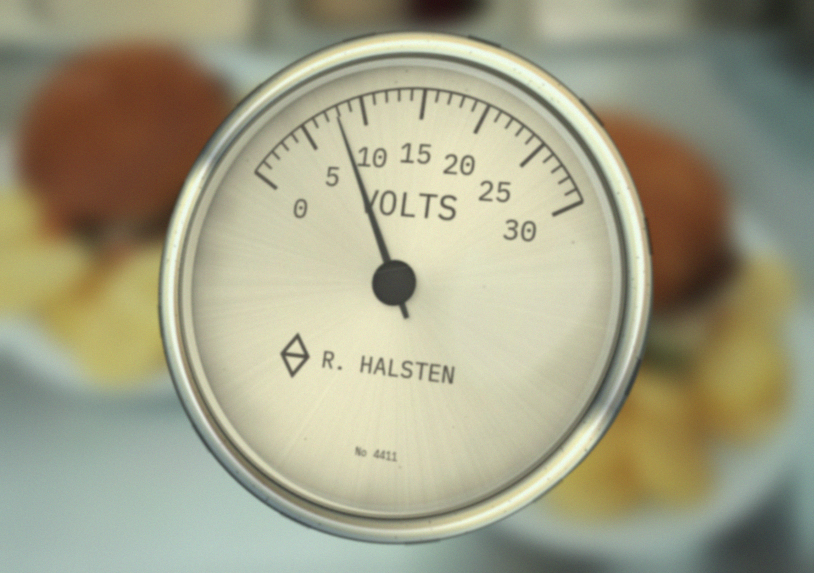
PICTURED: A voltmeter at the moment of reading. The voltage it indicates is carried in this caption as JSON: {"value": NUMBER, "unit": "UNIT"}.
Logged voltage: {"value": 8, "unit": "V"}
